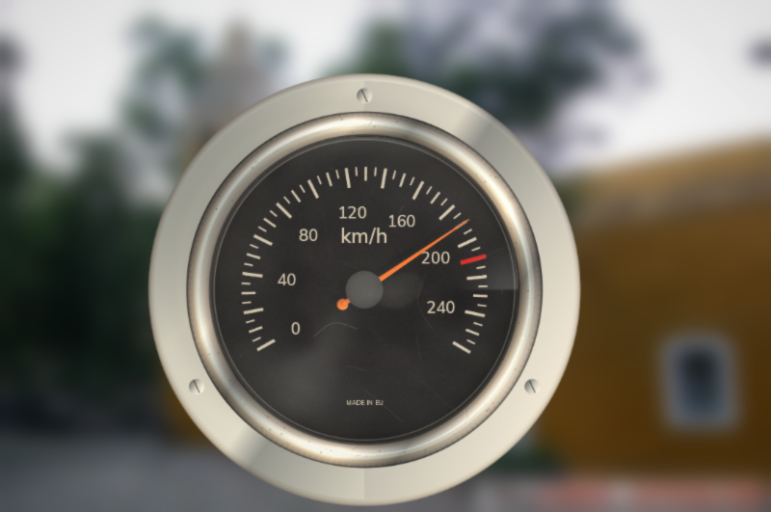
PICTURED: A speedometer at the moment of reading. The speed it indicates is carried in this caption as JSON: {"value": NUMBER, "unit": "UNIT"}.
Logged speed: {"value": 190, "unit": "km/h"}
